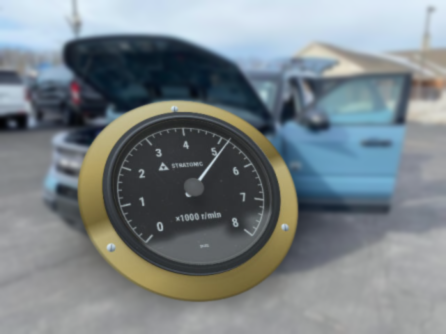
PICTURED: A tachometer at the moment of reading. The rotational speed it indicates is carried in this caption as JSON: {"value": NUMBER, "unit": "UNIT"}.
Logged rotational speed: {"value": 5200, "unit": "rpm"}
